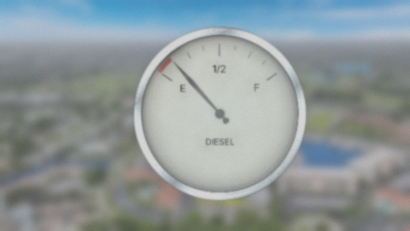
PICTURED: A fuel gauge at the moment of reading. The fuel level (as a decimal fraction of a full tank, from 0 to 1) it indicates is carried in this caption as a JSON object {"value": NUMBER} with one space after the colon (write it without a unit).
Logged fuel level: {"value": 0.125}
